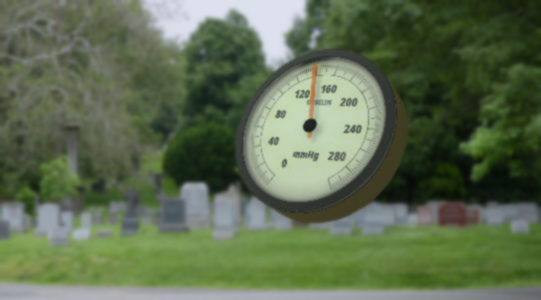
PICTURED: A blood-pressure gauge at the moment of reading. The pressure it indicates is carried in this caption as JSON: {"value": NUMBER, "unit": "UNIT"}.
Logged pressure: {"value": 140, "unit": "mmHg"}
